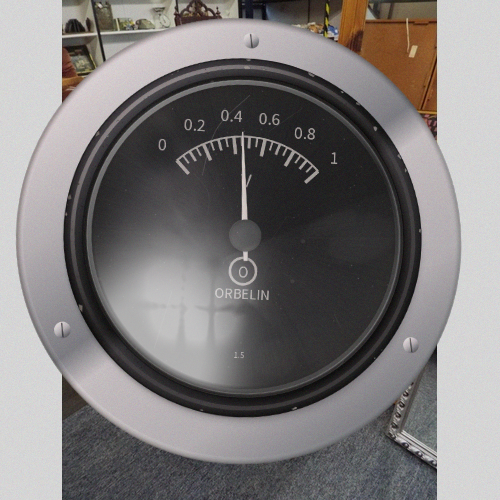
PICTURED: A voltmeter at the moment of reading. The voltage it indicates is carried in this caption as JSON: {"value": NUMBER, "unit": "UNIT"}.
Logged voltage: {"value": 0.45, "unit": "V"}
